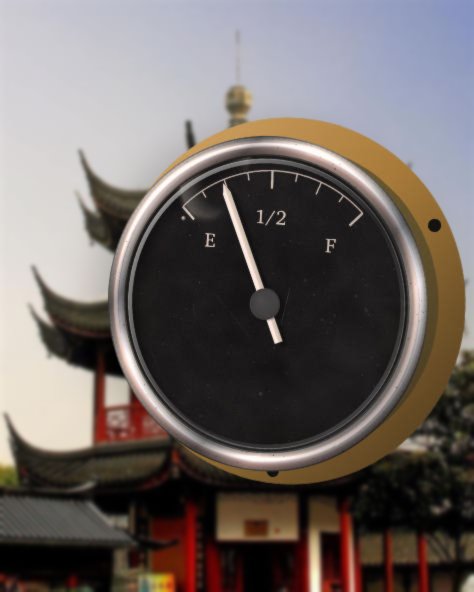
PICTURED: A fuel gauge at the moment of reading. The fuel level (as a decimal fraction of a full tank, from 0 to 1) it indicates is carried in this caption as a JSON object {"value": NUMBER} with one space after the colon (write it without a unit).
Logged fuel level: {"value": 0.25}
